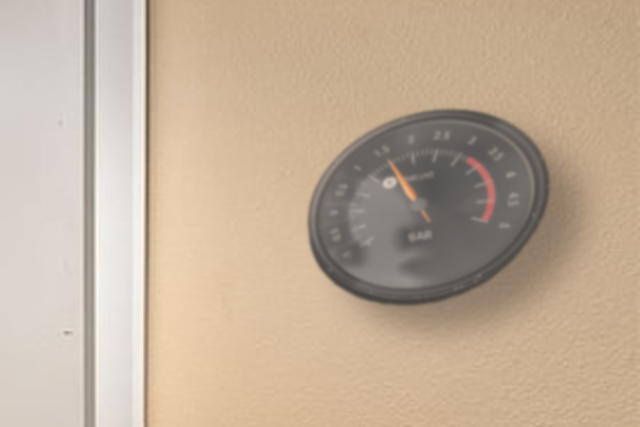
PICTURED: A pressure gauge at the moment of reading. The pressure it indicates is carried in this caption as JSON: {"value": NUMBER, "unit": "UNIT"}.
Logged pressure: {"value": 1.5, "unit": "bar"}
